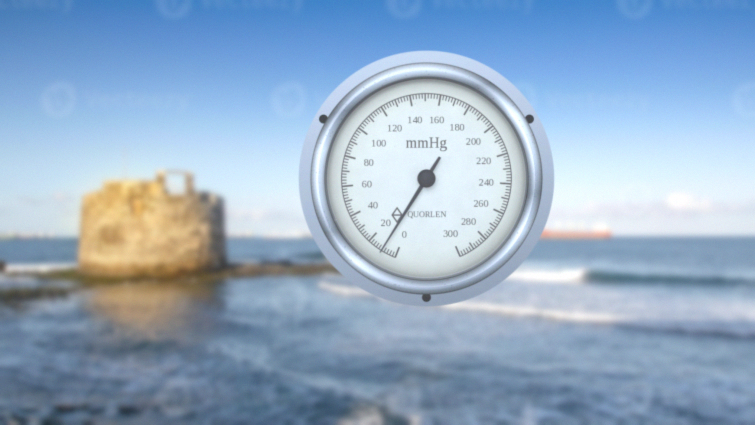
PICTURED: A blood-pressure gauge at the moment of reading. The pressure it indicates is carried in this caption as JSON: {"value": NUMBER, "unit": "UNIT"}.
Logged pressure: {"value": 10, "unit": "mmHg"}
